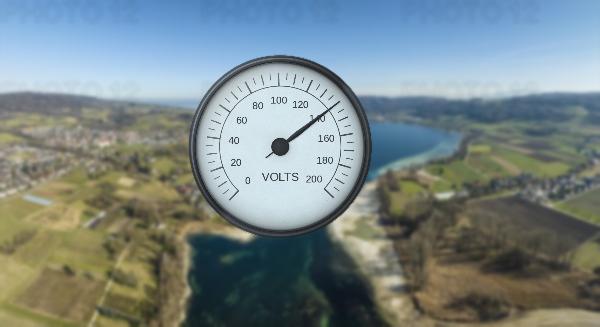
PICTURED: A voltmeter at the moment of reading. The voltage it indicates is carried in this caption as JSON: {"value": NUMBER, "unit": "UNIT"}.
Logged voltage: {"value": 140, "unit": "V"}
